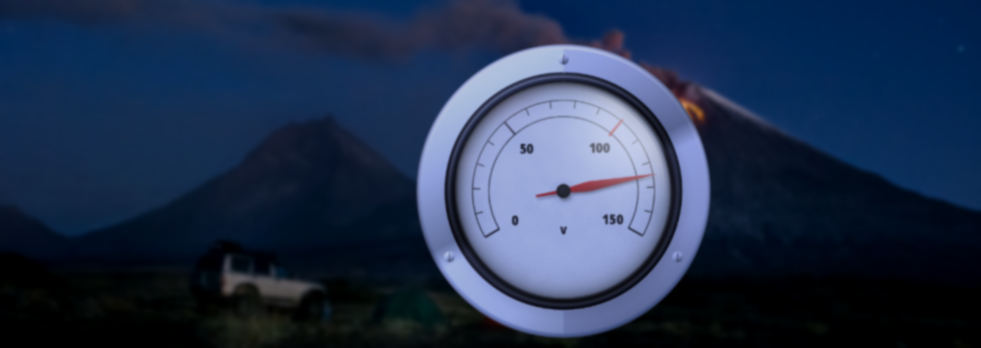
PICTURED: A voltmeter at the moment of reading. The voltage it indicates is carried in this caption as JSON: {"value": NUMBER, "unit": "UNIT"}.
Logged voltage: {"value": 125, "unit": "V"}
